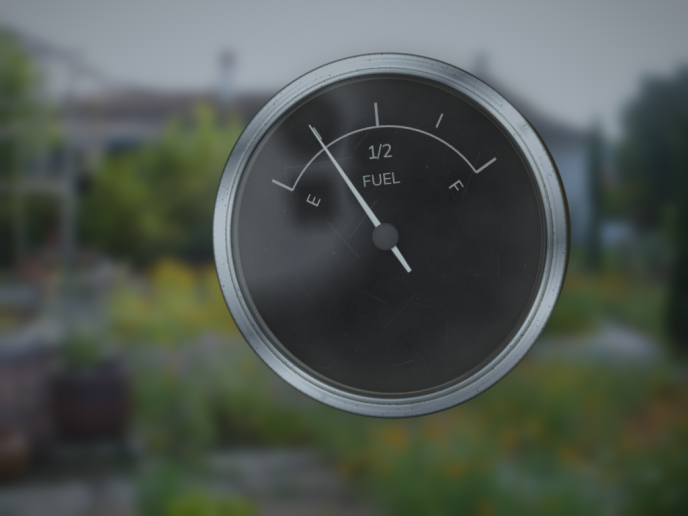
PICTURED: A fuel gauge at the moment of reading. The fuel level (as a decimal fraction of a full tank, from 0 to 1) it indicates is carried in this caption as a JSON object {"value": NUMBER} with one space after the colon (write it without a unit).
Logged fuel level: {"value": 0.25}
